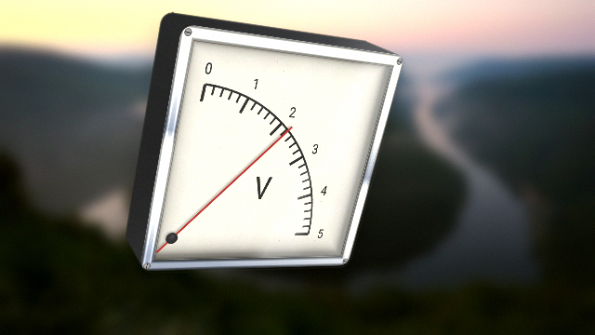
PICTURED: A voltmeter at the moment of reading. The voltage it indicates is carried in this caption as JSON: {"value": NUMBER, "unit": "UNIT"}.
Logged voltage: {"value": 2.2, "unit": "V"}
